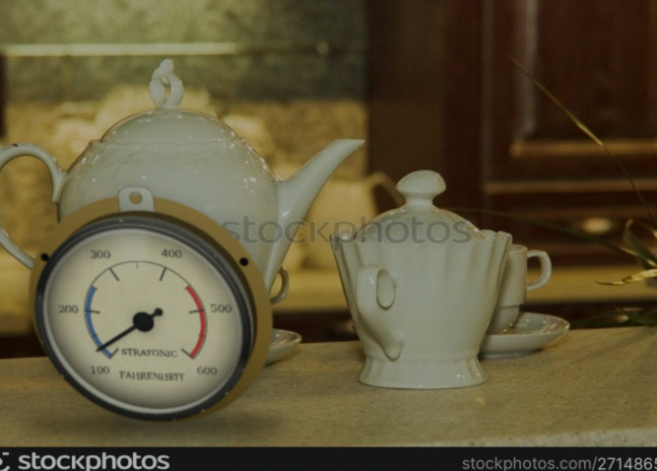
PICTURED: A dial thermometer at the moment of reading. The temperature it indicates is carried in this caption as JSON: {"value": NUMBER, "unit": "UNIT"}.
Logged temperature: {"value": 125, "unit": "°F"}
